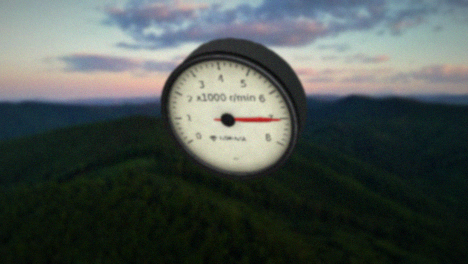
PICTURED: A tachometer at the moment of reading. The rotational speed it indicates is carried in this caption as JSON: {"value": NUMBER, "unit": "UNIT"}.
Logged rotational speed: {"value": 7000, "unit": "rpm"}
